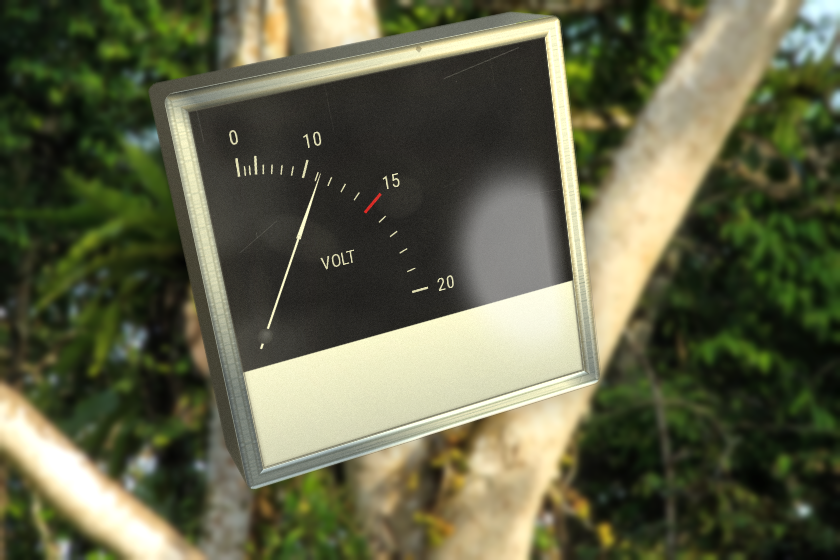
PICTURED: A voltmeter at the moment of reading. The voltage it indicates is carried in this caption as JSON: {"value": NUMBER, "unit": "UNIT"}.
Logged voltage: {"value": 11, "unit": "V"}
